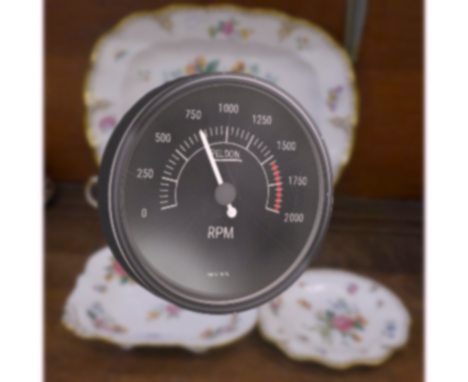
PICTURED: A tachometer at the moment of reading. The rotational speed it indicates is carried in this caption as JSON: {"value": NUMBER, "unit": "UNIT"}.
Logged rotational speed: {"value": 750, "unit": "rpm"}
